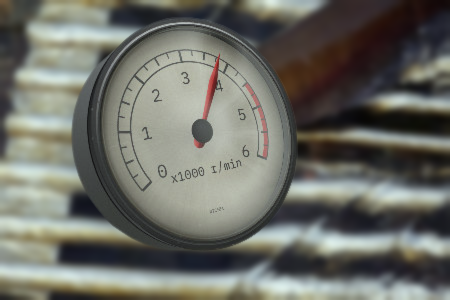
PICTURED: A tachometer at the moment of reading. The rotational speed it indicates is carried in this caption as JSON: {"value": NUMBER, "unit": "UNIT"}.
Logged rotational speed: {"value": 3750, "unit": "rpm"}
